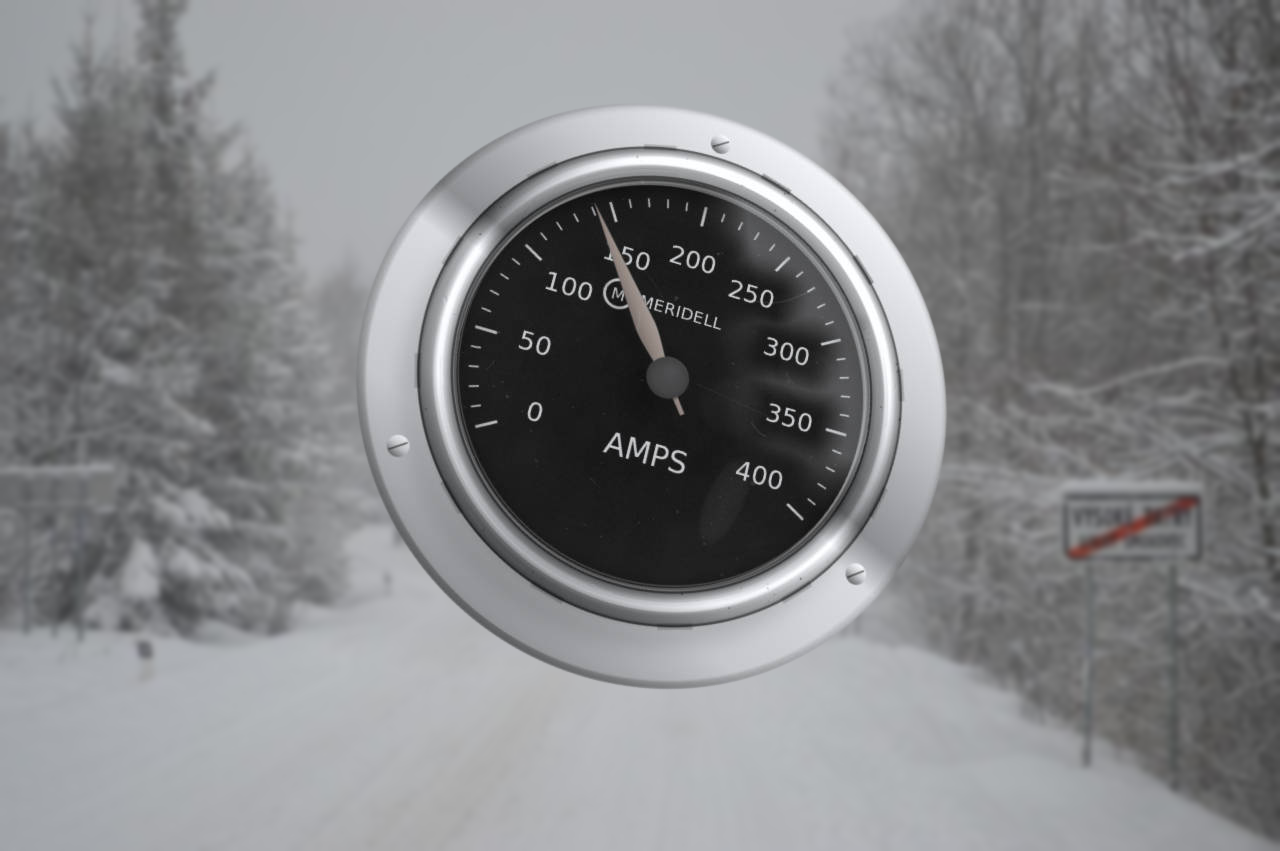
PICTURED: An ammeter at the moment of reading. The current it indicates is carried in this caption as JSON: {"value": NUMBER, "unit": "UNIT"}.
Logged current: {"value": 140, "unit": "A"}
